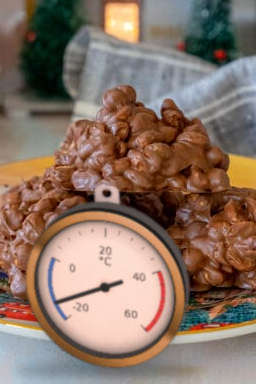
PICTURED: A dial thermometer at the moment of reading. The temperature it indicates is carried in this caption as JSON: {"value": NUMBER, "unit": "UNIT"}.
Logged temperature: {"value": -14, "unit": "°C"}
